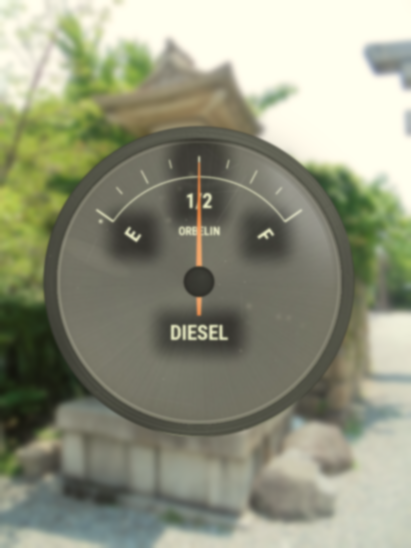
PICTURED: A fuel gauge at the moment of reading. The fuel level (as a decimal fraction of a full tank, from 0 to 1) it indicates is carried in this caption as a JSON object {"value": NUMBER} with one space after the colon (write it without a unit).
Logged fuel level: {"value": 0.5}
